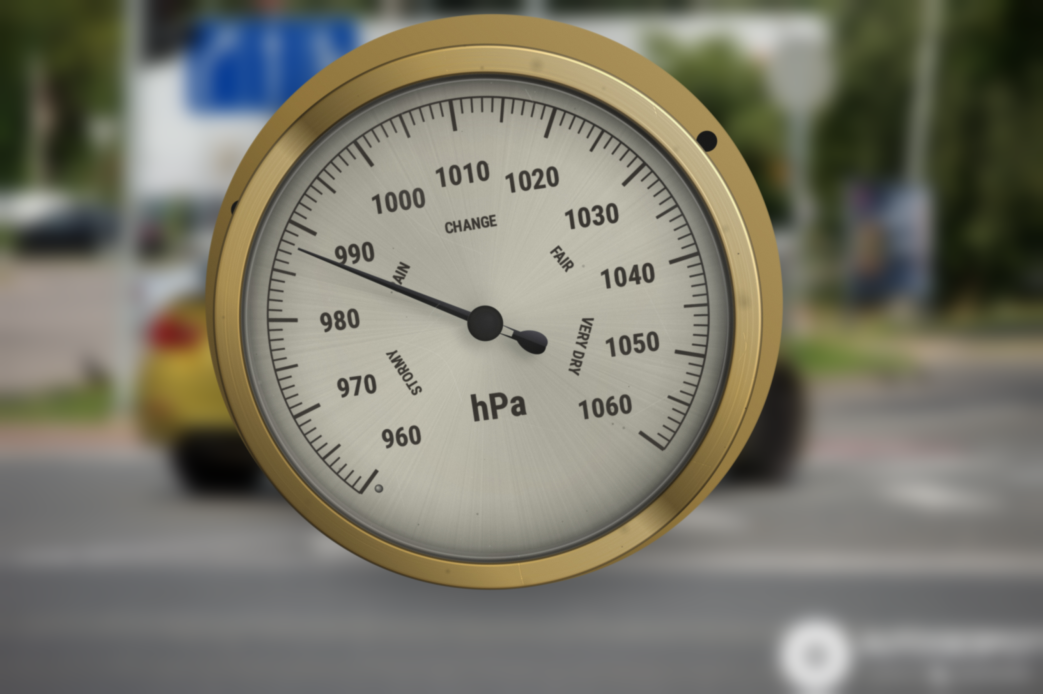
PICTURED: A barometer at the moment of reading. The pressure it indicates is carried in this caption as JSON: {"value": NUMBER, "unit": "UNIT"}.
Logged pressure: {"value": 988, "unit": "hPa"}
